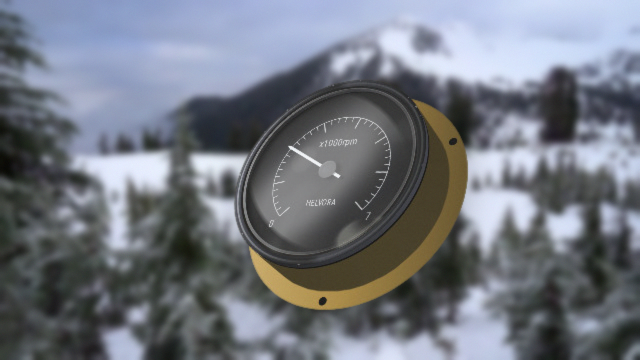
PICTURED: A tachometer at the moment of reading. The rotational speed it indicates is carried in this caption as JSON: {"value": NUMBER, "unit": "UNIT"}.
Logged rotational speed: {"value": 2000, "unit": "rpm"}
